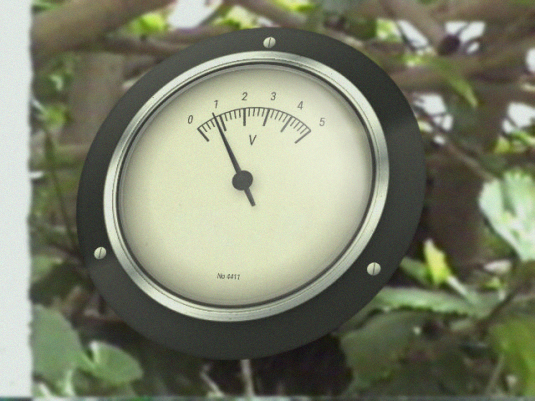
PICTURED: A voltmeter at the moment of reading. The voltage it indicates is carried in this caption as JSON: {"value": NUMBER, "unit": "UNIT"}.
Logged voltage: {"value": 0.8, "unit": "V"}
